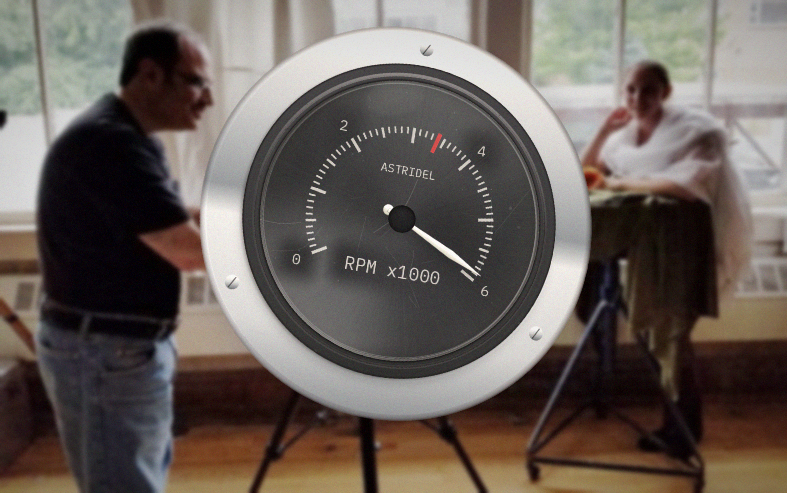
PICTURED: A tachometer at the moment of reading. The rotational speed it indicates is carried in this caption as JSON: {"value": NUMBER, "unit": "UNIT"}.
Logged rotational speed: {"value": 5900, "unit": "rpm"}
